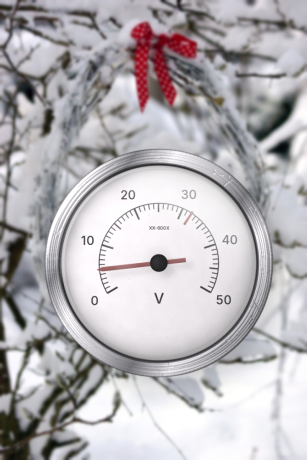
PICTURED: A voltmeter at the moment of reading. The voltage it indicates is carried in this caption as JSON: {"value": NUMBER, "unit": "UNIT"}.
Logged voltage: {"value": 5, "unit": "V"}
